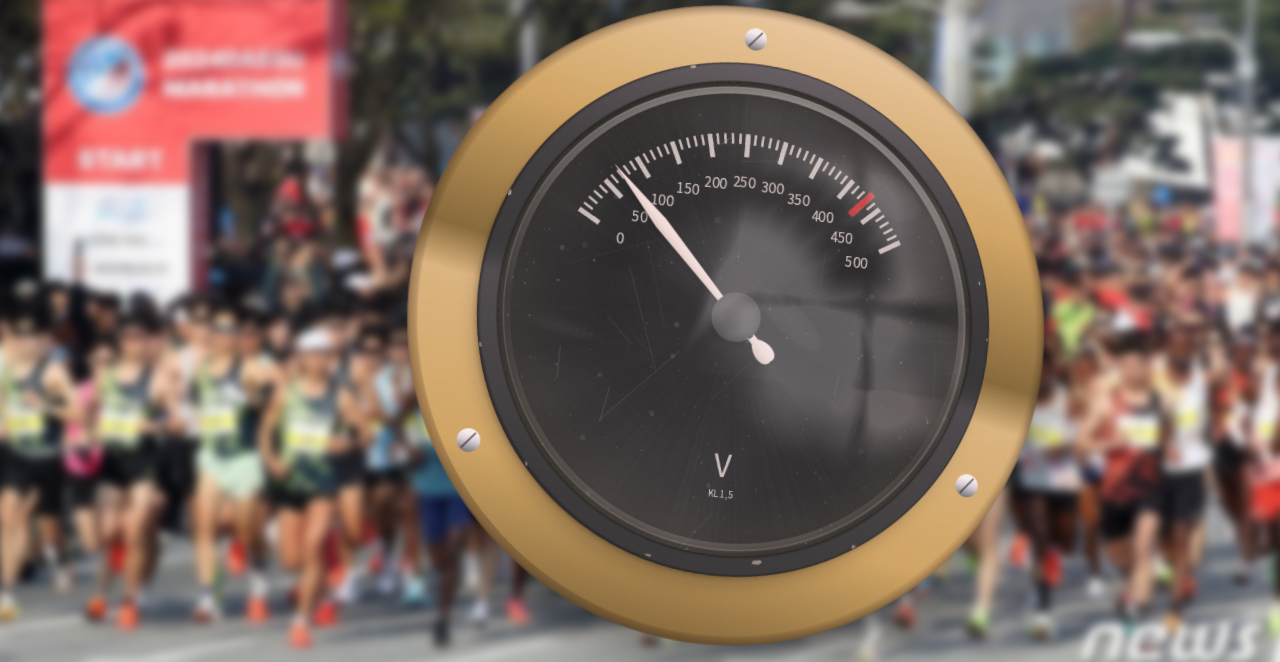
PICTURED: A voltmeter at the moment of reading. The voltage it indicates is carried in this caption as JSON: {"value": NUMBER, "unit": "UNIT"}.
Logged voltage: {"value": 70, "unit": "V"}
